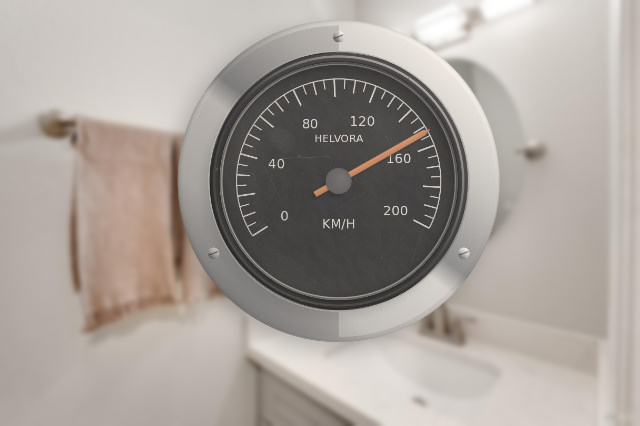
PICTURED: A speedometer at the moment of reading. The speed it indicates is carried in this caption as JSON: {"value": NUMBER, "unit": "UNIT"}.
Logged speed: {"value": 152.5, "unit": "km/h"}
